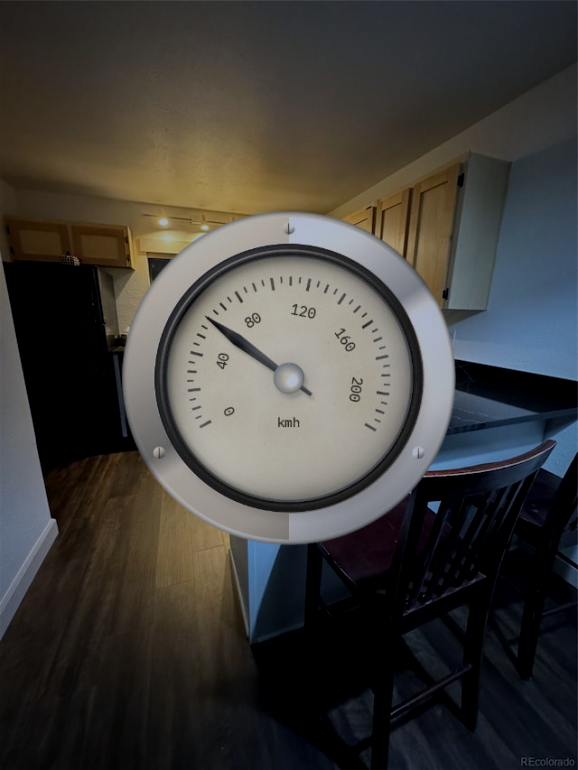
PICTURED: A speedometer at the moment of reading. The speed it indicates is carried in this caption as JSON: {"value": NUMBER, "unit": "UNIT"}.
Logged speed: {"value": 60, "unit": "km/h"}
